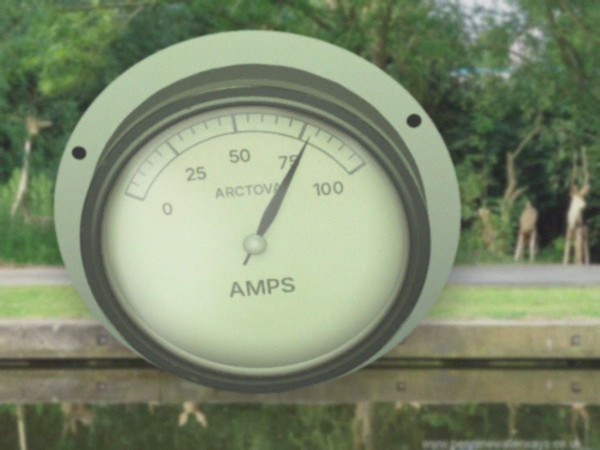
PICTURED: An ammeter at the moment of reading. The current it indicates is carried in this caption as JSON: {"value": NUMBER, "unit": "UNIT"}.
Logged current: {"value": 77.5, "unit": "A"}
